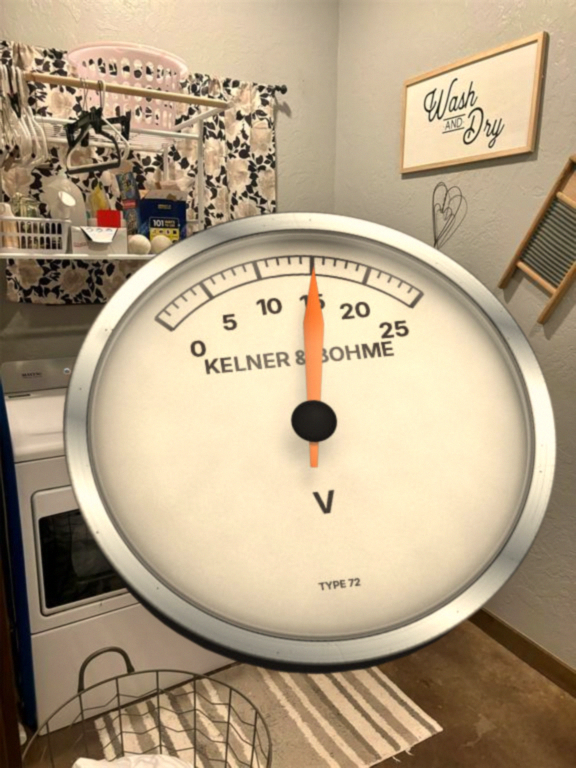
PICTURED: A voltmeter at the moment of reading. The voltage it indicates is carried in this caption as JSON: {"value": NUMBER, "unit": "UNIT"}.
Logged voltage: {"value": 15, "unit": "V"}
